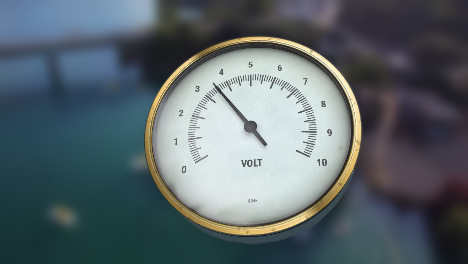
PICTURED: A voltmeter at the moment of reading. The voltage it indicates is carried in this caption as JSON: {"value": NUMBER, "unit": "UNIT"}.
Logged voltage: {"value": 3.5, "unit": "V"}
